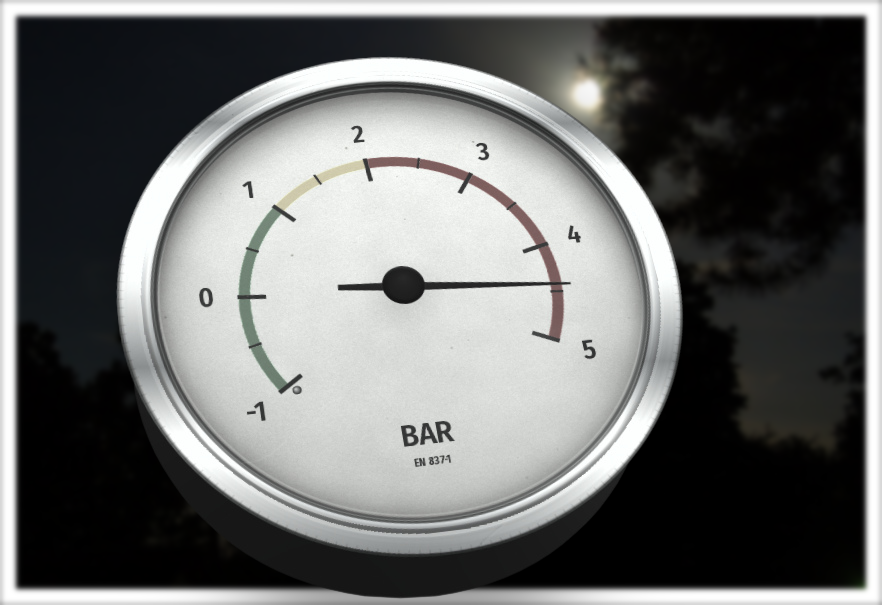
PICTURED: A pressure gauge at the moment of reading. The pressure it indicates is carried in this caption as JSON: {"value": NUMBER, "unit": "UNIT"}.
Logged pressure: {"value": 4.5, "unit": "bar"}
